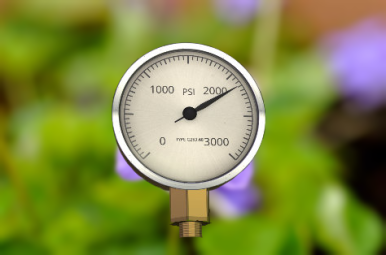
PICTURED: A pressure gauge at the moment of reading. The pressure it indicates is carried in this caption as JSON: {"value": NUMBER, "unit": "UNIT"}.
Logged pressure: {"value": 2150, "unit": "psi"}
